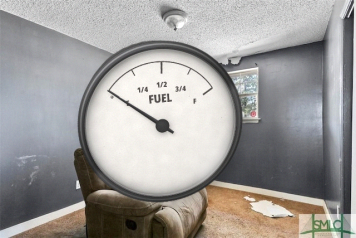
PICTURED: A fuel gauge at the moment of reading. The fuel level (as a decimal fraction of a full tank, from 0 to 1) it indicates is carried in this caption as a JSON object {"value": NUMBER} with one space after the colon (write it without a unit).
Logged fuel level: {"value": 0}
